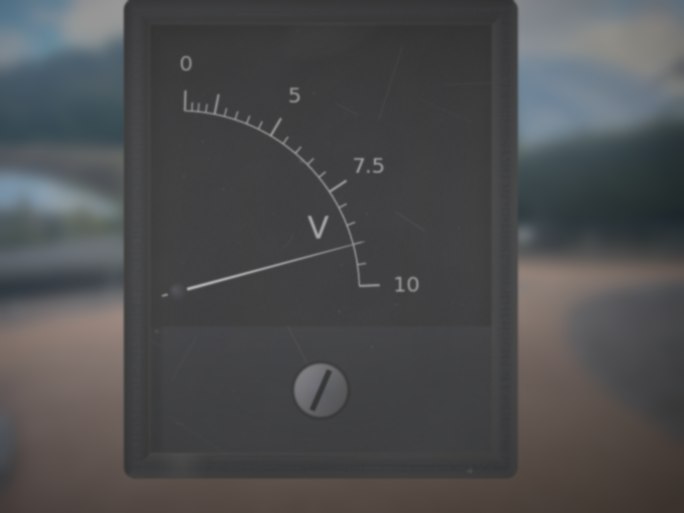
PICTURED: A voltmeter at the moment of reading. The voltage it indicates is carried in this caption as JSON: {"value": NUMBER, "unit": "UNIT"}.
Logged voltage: {"value": 9, "unit": "V"}
